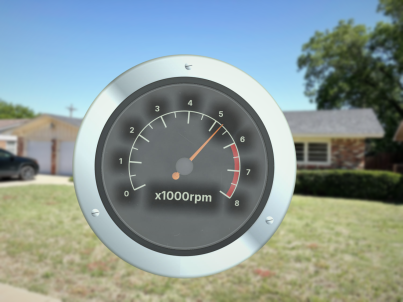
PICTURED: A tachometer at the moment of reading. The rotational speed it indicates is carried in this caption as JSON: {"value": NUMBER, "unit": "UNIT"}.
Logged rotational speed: {"value": 5250, "unit": "rpm"}
